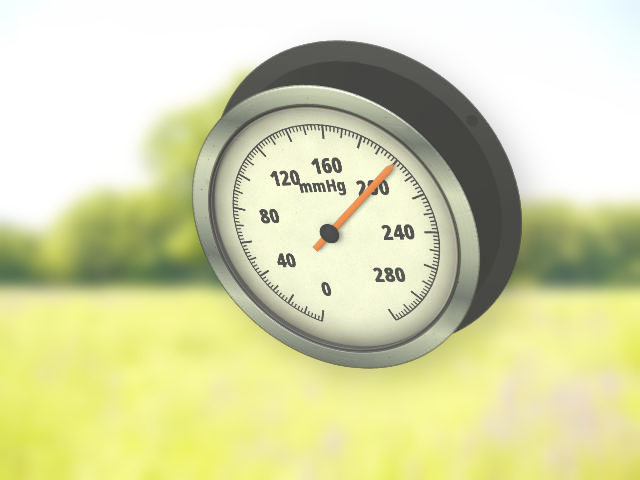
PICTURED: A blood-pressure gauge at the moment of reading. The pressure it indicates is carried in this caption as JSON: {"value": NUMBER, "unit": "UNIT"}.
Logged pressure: {"value": 200, "unit": "mmHg"}
